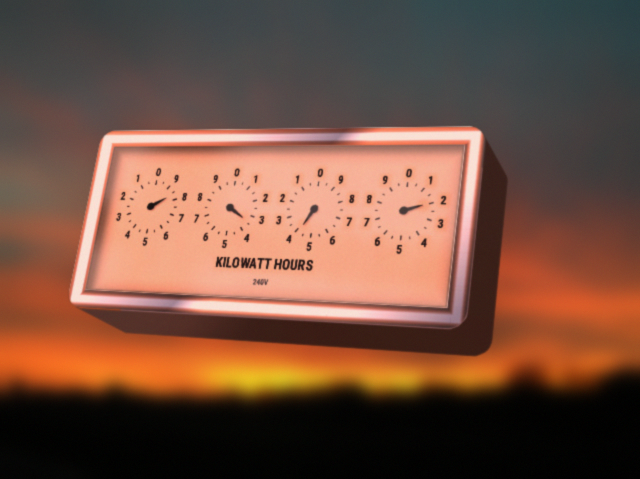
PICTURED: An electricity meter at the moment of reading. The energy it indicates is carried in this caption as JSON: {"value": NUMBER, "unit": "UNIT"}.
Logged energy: {"value": 8342, "unit": "kWh"}
